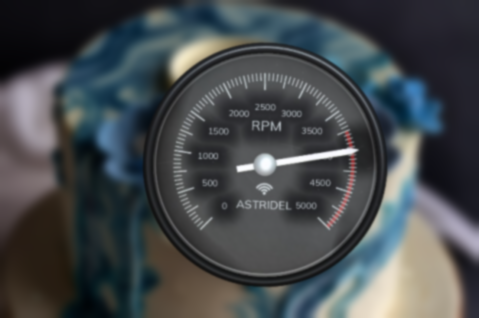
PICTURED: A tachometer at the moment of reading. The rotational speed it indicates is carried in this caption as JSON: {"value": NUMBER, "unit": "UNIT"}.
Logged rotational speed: {"value": 4000, "unit": "rpm"}
